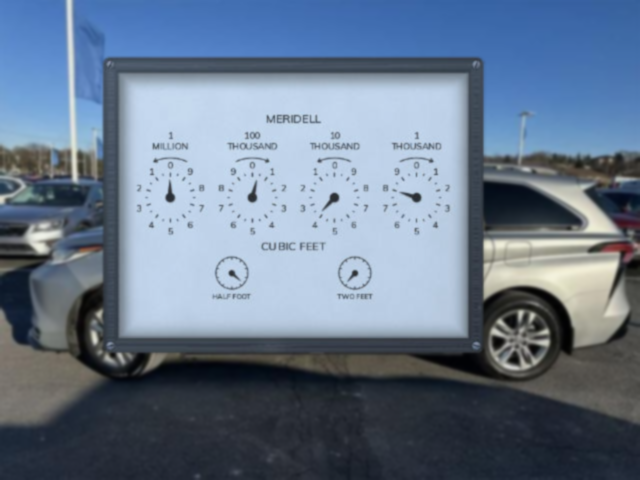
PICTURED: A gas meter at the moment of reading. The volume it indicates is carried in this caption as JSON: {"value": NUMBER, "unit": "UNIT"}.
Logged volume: {"value": 3800, "unit": "ft³"}
